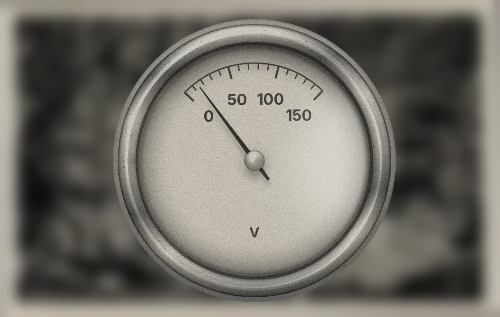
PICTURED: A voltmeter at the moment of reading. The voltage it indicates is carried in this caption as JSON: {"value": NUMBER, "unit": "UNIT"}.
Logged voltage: {"value": 15, "unit": "V"}
